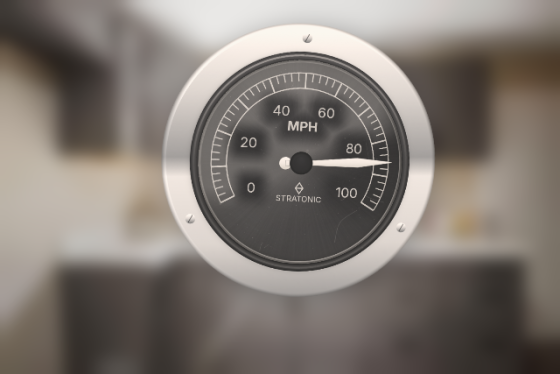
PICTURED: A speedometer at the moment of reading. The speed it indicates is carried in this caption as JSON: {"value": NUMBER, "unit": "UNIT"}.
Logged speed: {"value": 86, "unit": "mph"}
